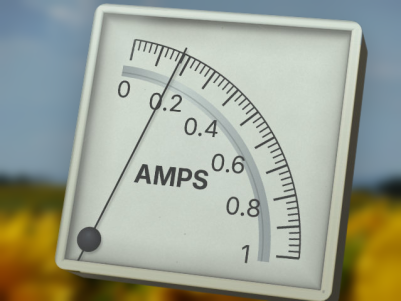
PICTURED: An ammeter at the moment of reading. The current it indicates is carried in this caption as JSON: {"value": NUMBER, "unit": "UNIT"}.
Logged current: {"value": 0.18, "unit": "A"}
